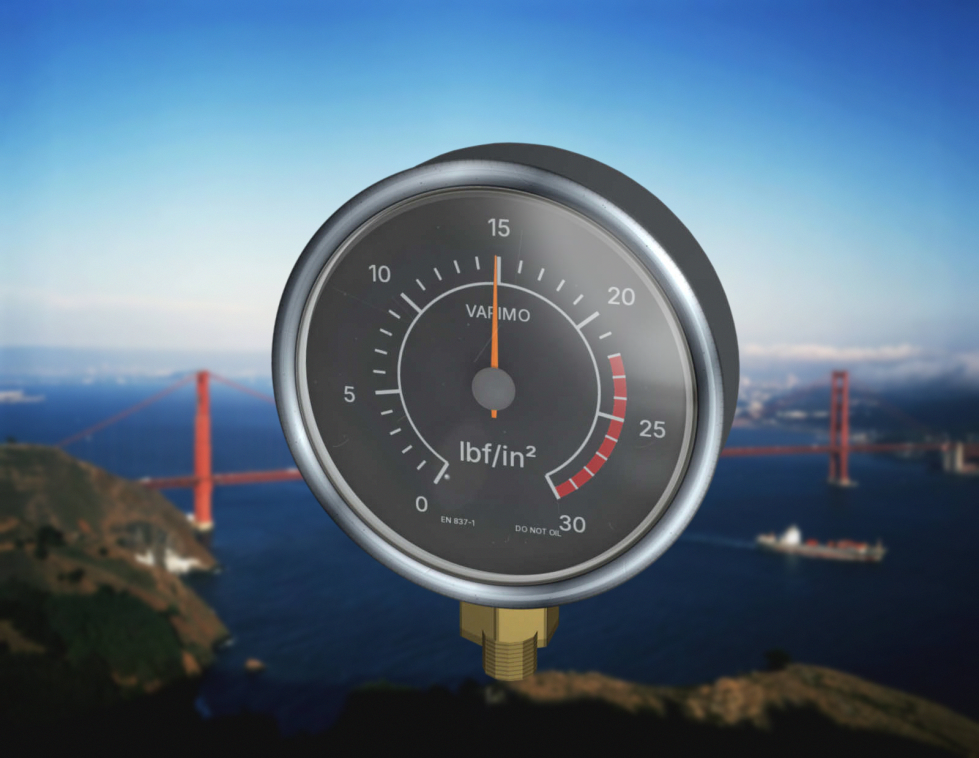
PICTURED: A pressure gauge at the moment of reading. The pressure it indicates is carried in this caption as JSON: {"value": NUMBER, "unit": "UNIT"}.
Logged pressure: {"value": 15, "unit": "psi"}
